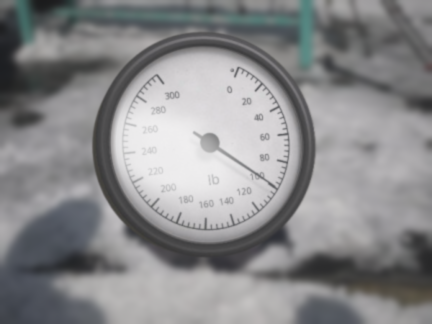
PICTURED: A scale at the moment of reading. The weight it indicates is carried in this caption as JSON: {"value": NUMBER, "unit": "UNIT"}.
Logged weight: {"value": 100, "unit": "lb"}
